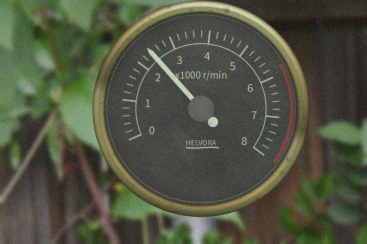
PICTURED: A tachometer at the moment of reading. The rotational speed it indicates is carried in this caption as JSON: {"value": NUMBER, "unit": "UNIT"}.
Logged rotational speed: {"value": 2400, "unit": "rpm"}
